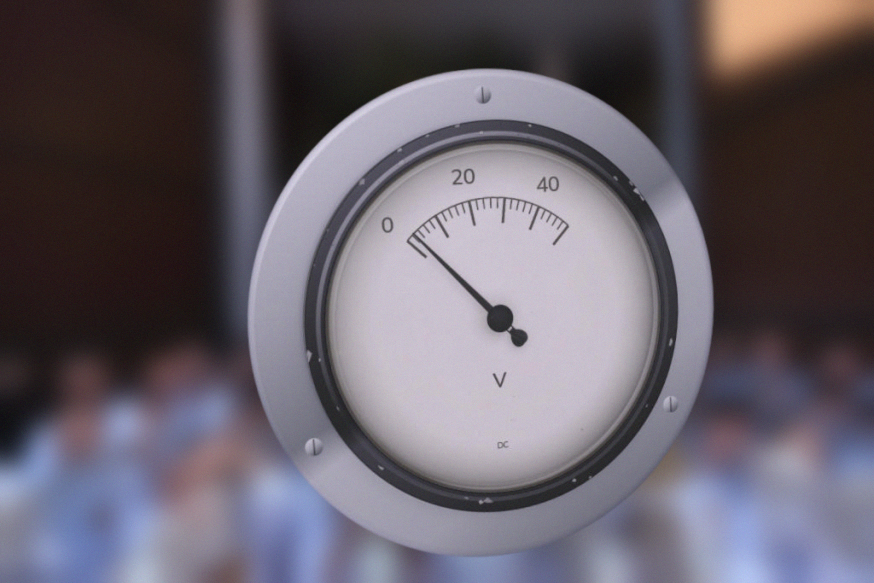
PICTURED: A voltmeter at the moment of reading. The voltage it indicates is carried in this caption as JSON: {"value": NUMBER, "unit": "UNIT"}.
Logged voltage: {"value": 2, "unit": "V"}
